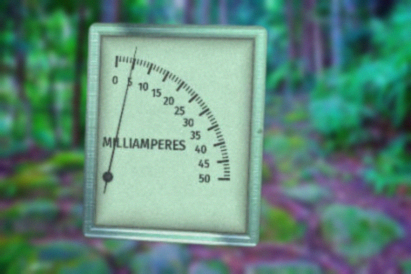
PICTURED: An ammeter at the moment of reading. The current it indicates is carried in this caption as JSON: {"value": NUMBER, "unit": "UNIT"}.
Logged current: {"value": 5, "unit": "mA"}
